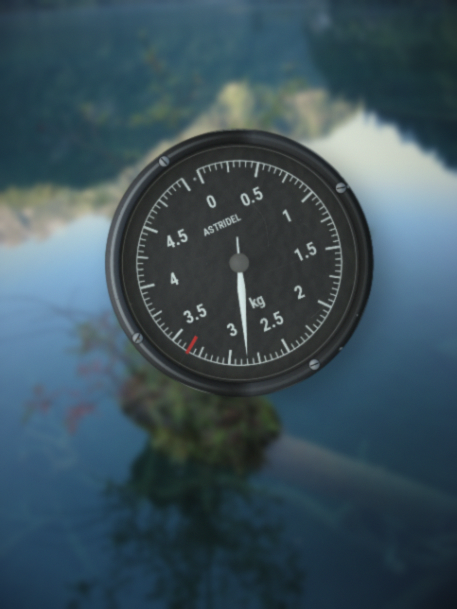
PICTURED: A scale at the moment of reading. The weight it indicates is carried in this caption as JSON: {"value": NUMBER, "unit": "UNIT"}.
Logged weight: {"value": 2.85, "unit": "kg"}
